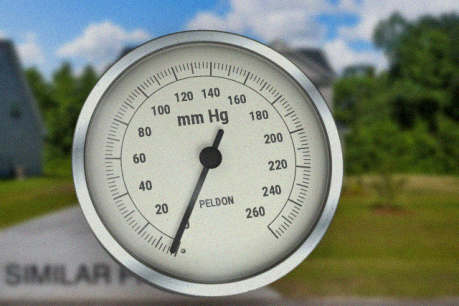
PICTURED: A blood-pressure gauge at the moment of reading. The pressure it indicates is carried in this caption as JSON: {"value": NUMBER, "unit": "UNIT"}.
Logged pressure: {"value": 2, "unit": "mmHg"}
